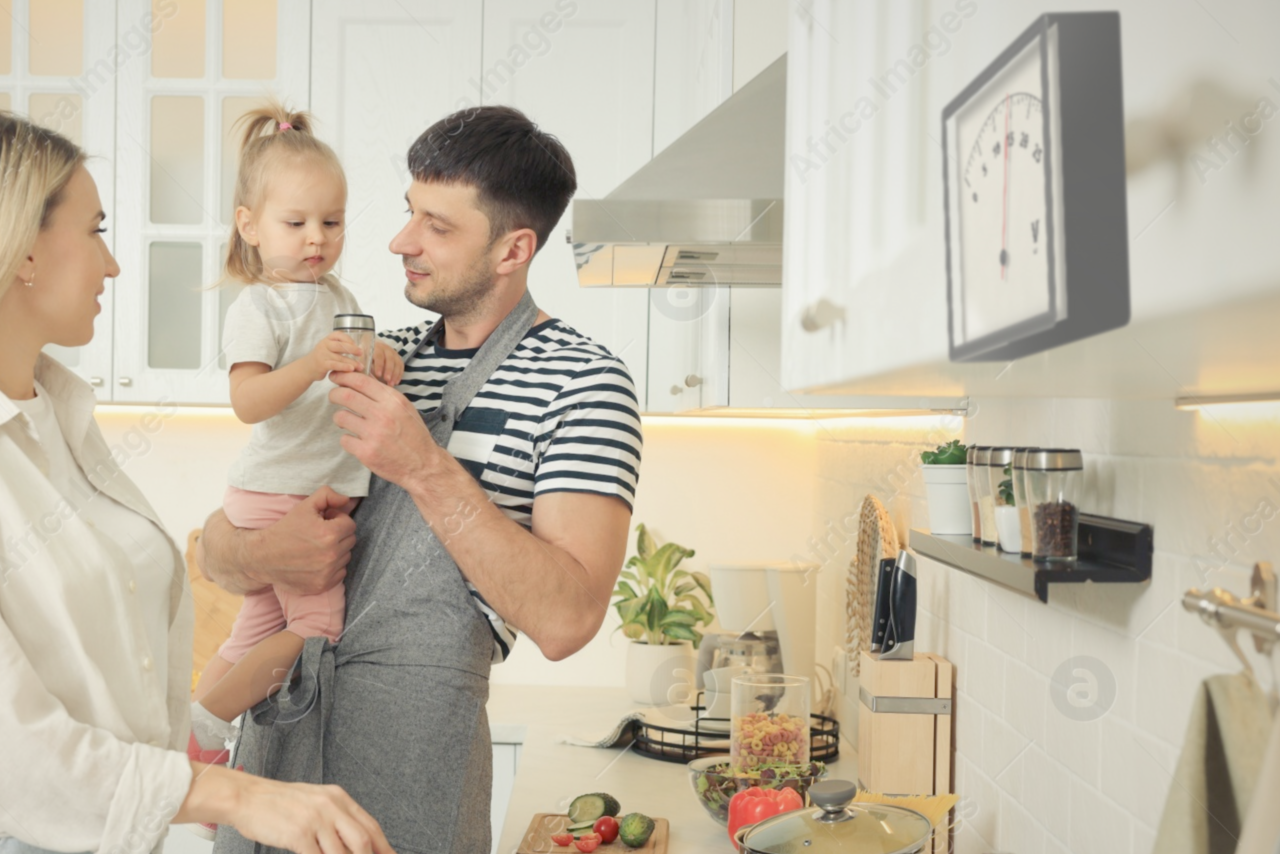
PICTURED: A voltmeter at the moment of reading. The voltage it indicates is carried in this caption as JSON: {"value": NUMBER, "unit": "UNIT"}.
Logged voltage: {"value": 15, "unit": "V"}
